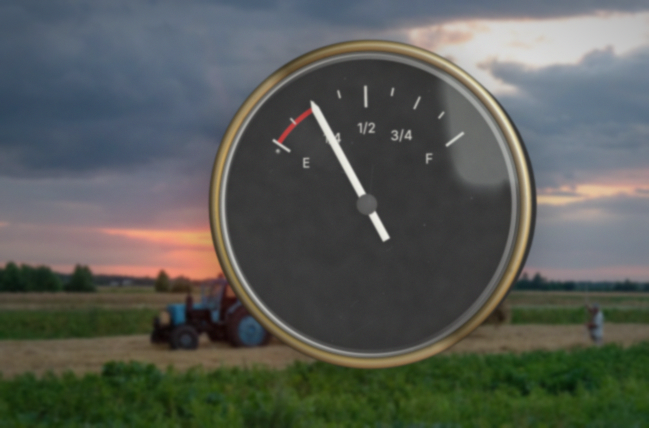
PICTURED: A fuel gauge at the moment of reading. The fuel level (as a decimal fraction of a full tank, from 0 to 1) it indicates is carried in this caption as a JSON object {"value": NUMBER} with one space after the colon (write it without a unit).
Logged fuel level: {"value": 0.25}
